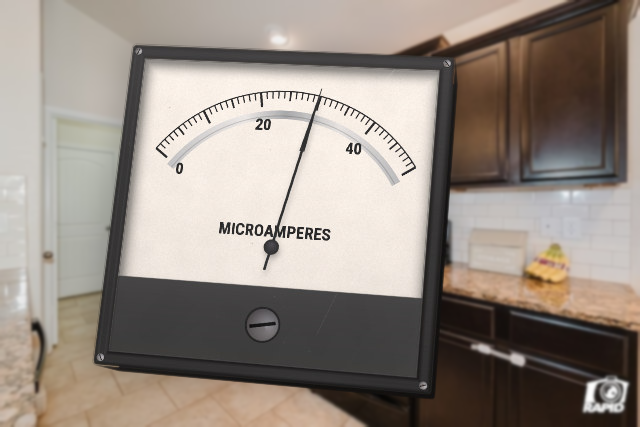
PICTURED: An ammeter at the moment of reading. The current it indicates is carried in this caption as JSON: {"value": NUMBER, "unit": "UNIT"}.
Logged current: {"value": 30, "unit": "µA"}
